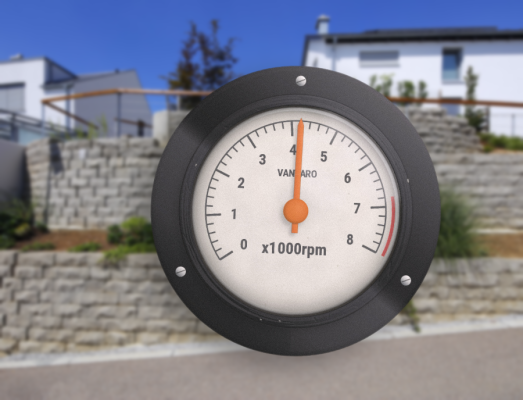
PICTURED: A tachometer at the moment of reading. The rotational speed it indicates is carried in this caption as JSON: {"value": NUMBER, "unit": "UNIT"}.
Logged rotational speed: {"value": 4200, "unit": "rpm"}
